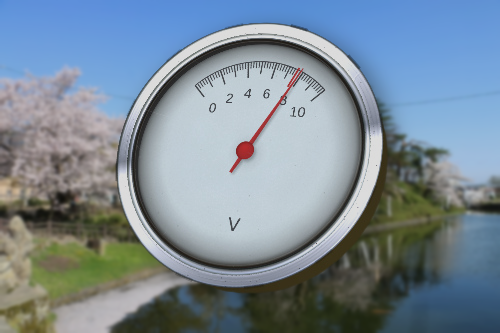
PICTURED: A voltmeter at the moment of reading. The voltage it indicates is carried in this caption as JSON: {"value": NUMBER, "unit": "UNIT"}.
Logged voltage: {"value": 8, "unit": "V"}
